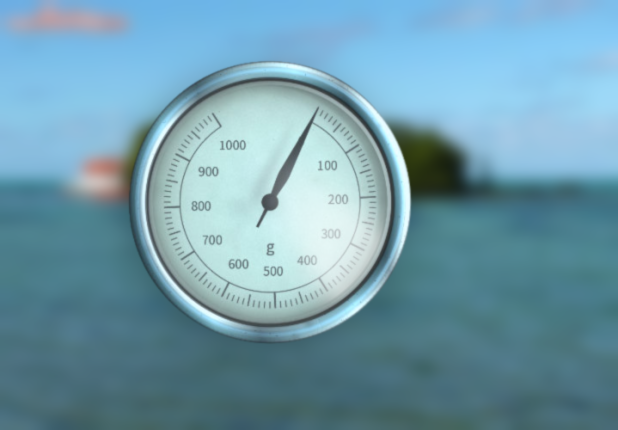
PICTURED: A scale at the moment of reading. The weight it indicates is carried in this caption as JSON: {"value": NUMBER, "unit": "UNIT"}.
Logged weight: {"value": 0, "unit": "g"}
